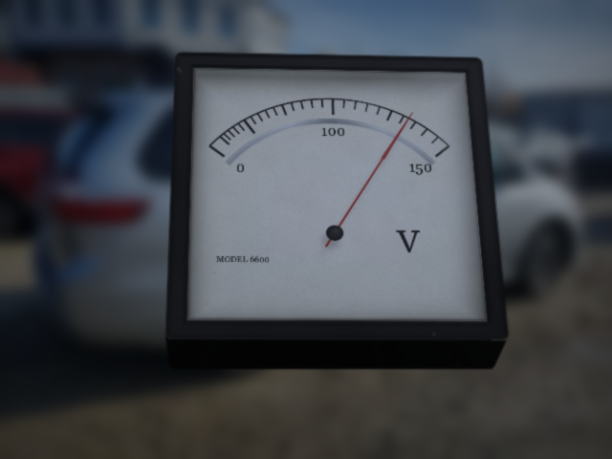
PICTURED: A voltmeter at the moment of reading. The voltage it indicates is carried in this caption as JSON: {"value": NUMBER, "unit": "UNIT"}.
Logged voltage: {"value": 132.5, "unit": "V"}
